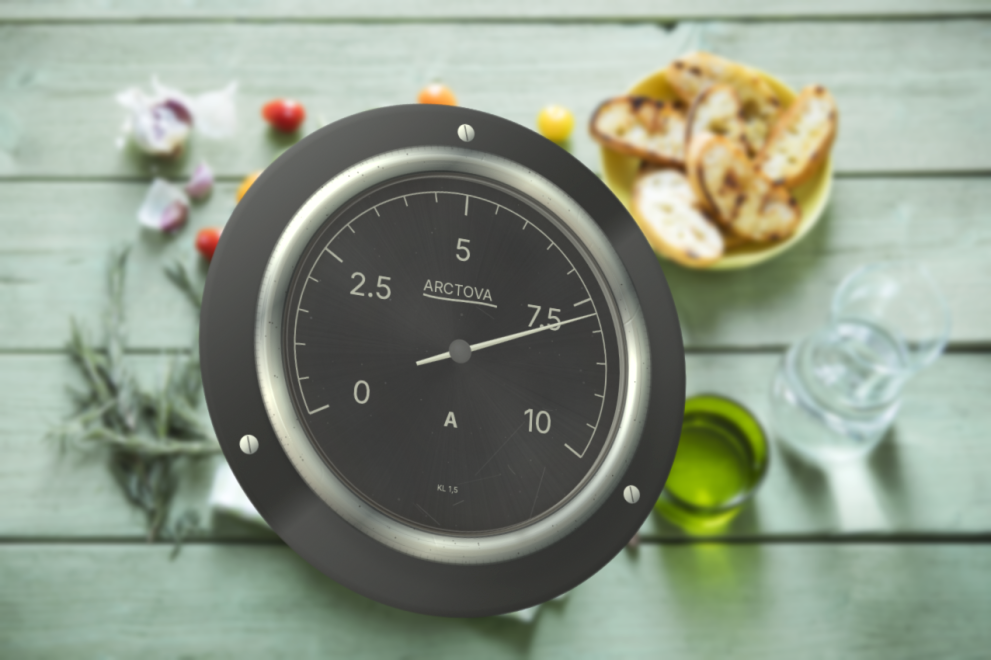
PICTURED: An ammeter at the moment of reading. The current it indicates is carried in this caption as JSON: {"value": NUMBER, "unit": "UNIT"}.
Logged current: {"value": 7.75, "unit": "A"}
